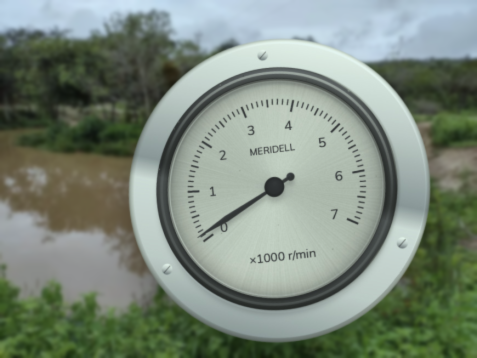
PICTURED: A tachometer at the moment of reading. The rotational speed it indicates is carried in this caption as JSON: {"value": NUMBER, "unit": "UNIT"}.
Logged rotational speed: {"value": 100, "unit": "rpm"}
